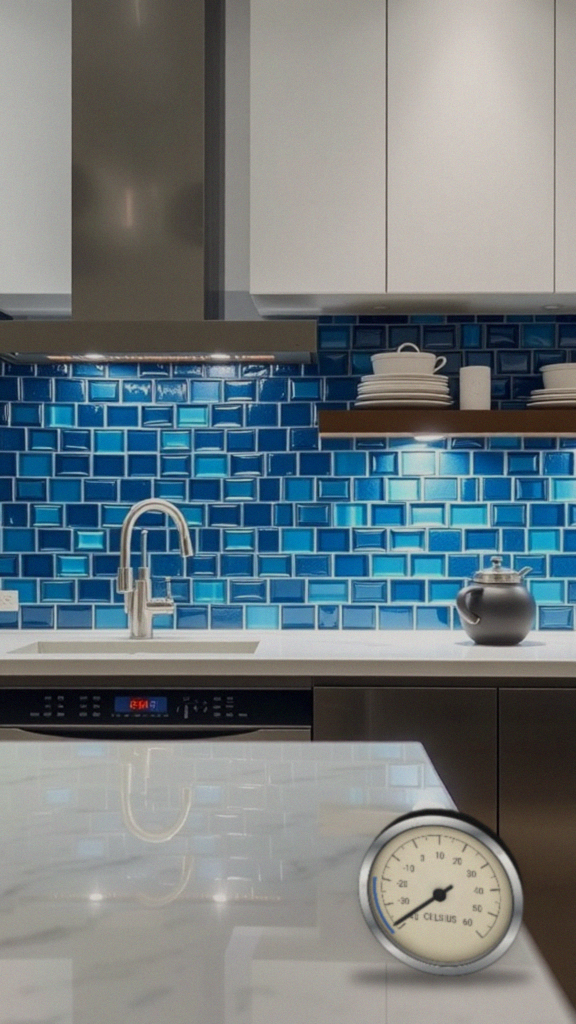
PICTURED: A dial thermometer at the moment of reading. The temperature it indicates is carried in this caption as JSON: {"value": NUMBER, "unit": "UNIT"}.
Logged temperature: {"value": -37.5, "unit": "°C"}
